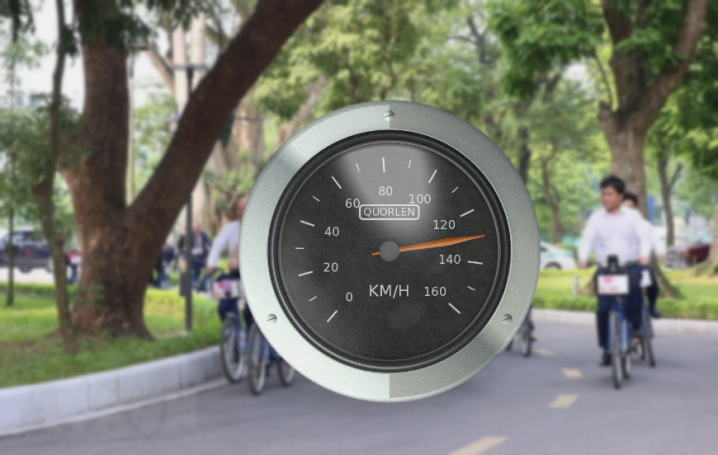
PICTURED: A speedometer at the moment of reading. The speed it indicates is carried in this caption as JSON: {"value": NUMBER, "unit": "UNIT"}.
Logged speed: {"value": 130, "unit": "km/h"}
